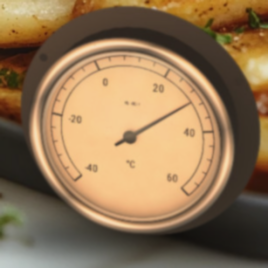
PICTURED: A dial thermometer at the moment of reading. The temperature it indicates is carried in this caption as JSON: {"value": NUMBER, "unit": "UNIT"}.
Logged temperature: {"value": 30, "unit": "°C"}
